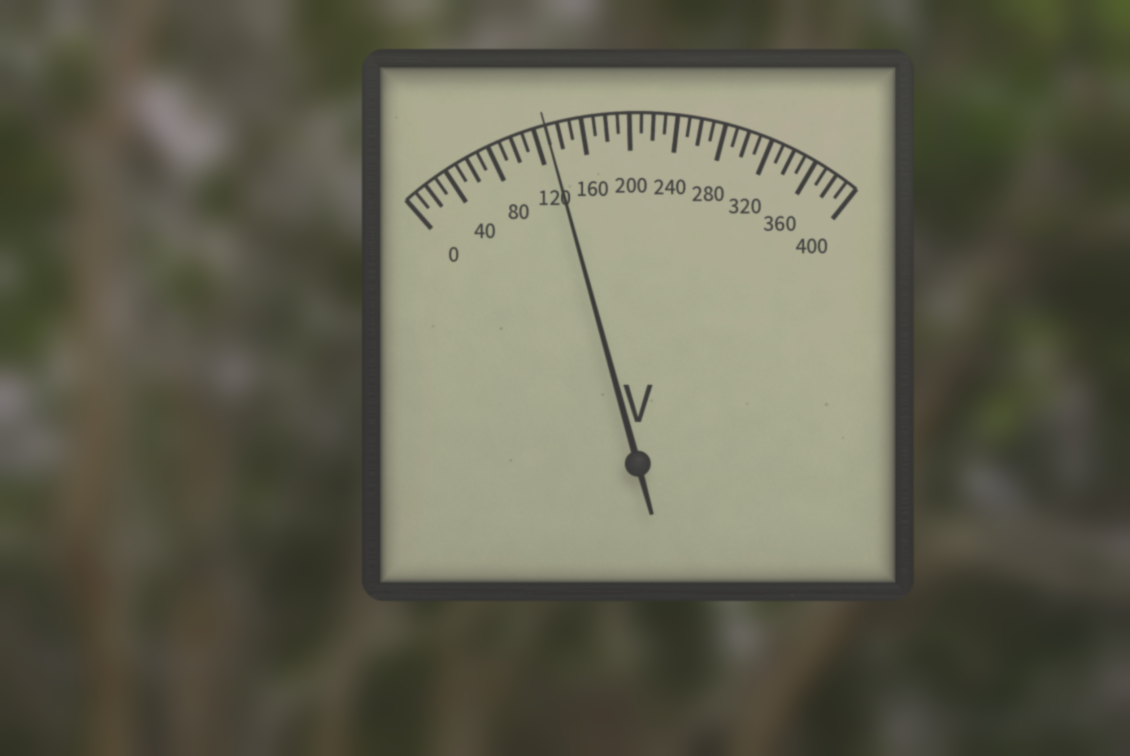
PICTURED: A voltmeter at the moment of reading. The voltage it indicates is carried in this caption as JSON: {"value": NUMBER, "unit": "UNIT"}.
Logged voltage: {"value": 130, "unit": "V"}
